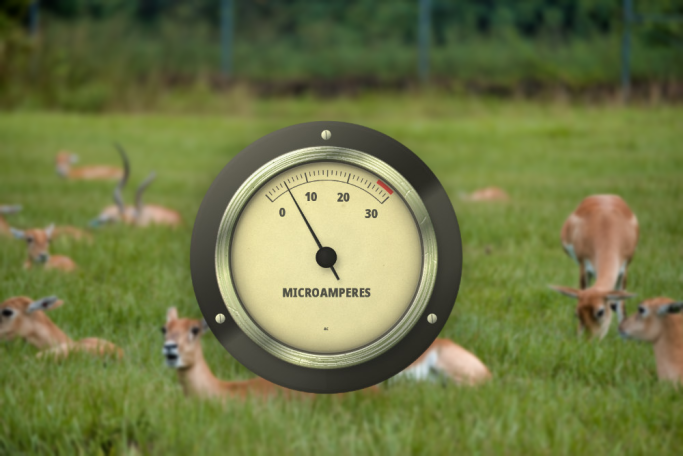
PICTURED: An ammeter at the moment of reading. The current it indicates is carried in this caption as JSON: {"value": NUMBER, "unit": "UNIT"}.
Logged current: {"value": 5, "unit": "µA"}
